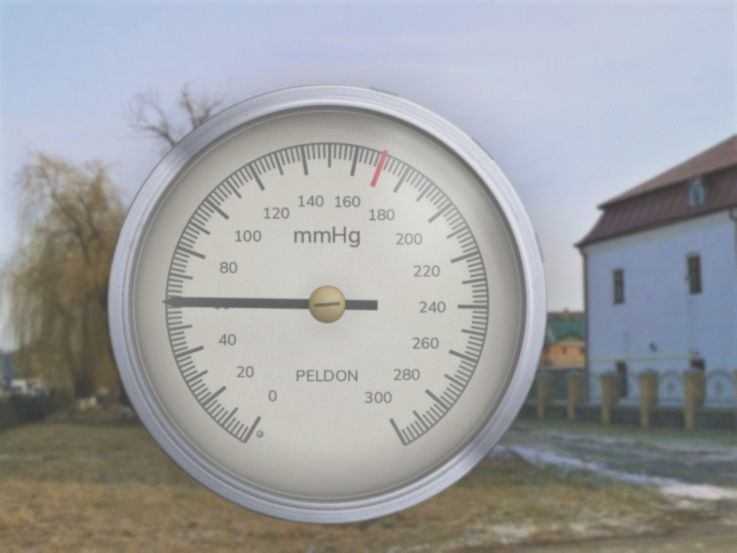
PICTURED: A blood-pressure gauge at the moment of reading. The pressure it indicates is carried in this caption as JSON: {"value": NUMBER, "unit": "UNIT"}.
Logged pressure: {"value": 60, "unit": "mmHg"}
